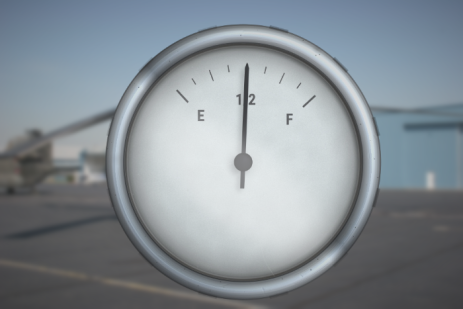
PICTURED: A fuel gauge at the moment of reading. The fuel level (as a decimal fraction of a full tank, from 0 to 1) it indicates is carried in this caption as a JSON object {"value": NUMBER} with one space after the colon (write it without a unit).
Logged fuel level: {"value": 0.5}
